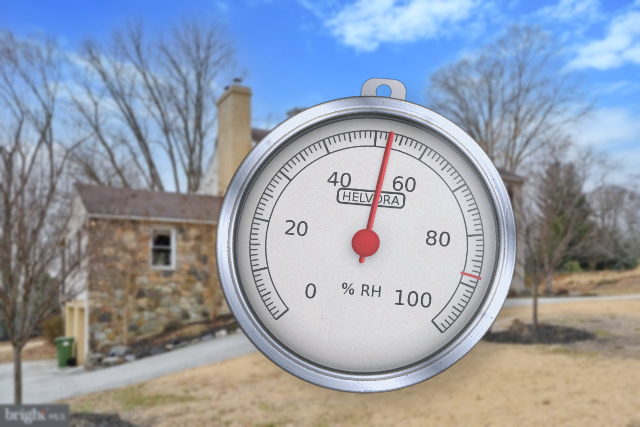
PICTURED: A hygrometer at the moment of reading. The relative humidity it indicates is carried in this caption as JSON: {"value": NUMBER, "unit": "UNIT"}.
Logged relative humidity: {"value": 53, "unit": "%"}
